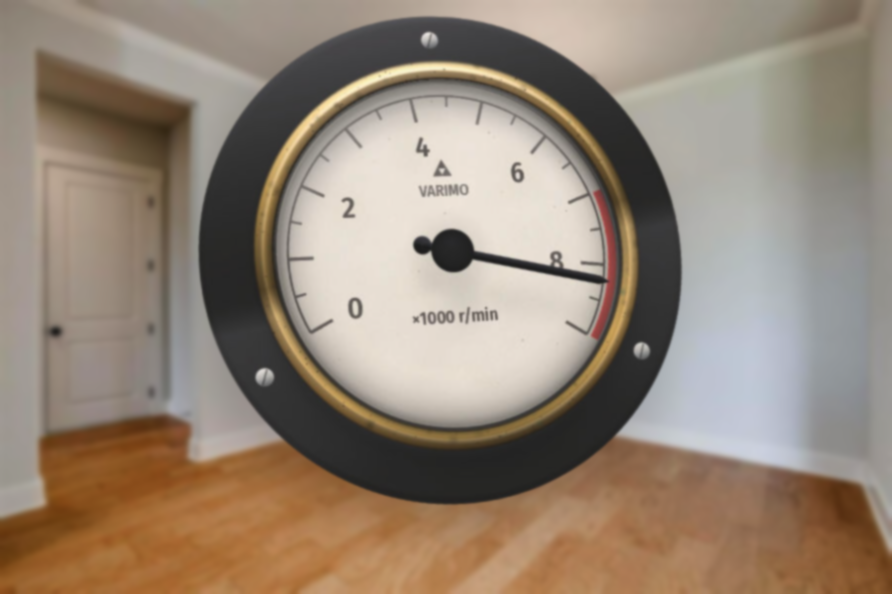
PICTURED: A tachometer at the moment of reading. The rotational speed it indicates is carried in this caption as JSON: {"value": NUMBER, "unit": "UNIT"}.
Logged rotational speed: {"value": 8250, "unit": "rpm"}
